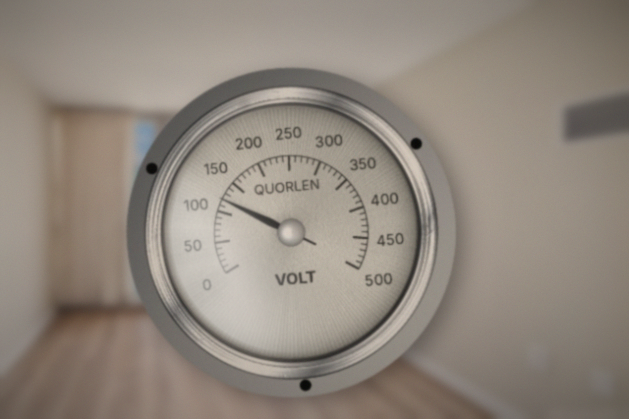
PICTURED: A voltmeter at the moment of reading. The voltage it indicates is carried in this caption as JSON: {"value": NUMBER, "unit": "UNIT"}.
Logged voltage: {"value": 120, "unit": "V"}
